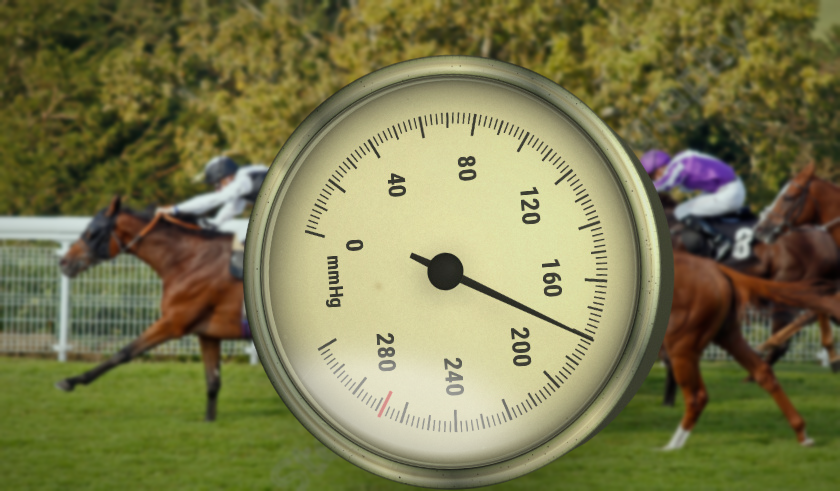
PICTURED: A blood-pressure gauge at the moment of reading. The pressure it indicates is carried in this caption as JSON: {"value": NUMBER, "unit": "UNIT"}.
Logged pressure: {"value": 180, "unit": "mmHg"}
